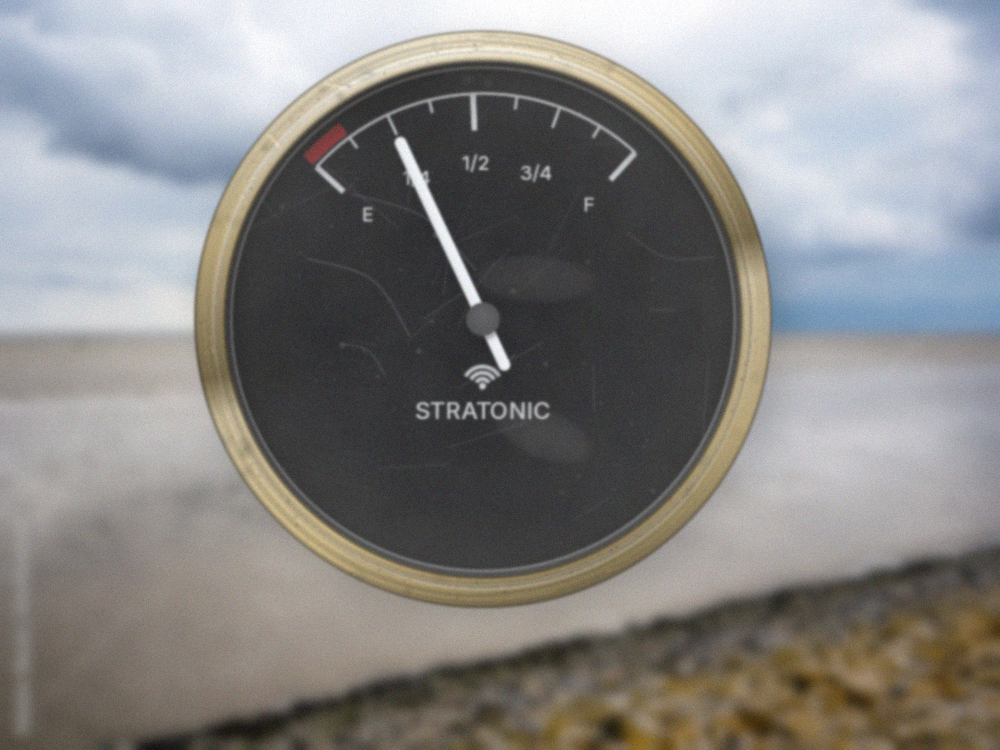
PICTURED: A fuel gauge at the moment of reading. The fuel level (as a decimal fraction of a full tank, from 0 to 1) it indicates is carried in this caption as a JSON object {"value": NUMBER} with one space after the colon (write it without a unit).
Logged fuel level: {"value": 0.25}
